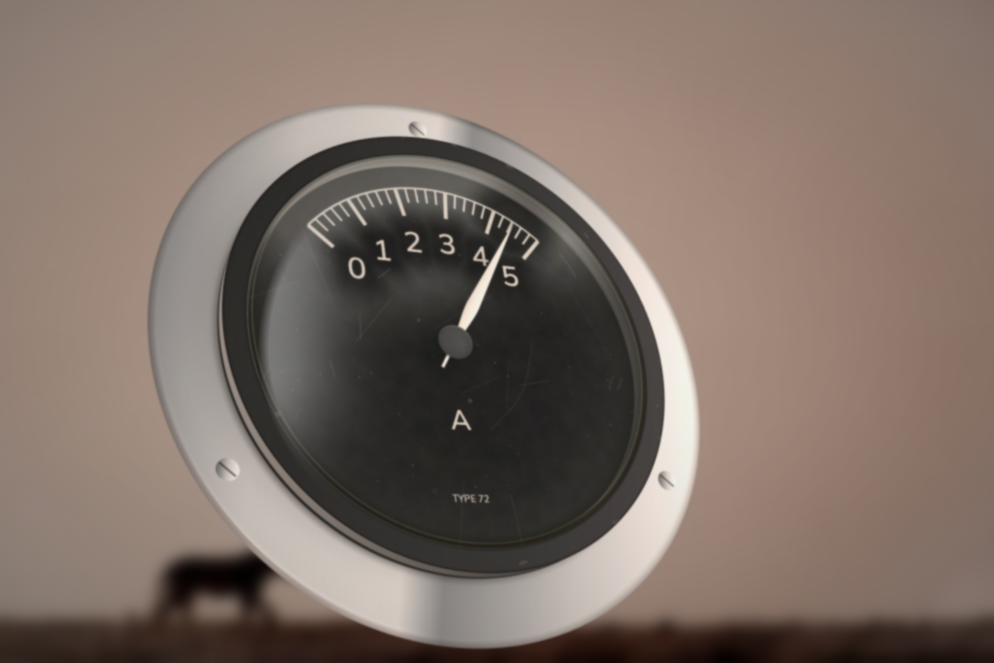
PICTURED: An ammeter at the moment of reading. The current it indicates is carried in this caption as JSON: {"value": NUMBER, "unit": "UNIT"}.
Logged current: {"value": 4.4, "unit": "A"}
